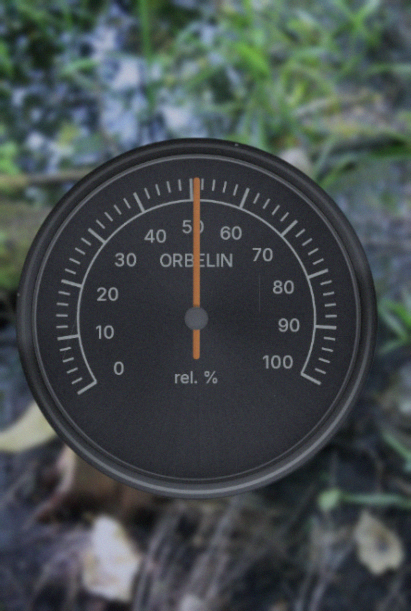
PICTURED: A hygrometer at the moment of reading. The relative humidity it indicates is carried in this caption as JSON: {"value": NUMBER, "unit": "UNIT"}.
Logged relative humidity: {"value": 51, "unit": "%"}
